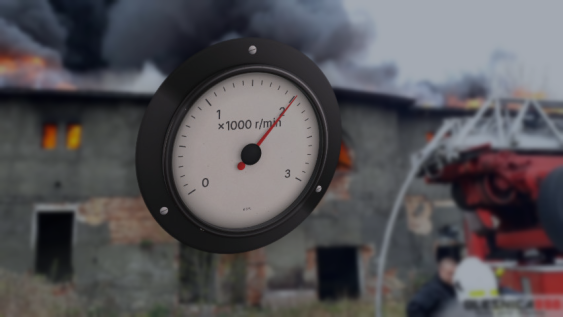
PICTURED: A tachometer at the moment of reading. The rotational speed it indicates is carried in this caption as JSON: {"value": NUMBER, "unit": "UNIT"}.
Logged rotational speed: {"value": 2000, "unit": "rpm"}
